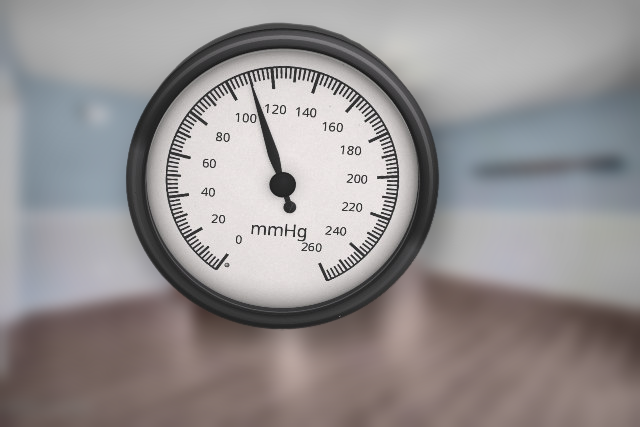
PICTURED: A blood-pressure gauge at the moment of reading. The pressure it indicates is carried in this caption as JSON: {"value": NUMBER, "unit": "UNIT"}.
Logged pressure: {"value": 110, "unit": "mmHg"}
